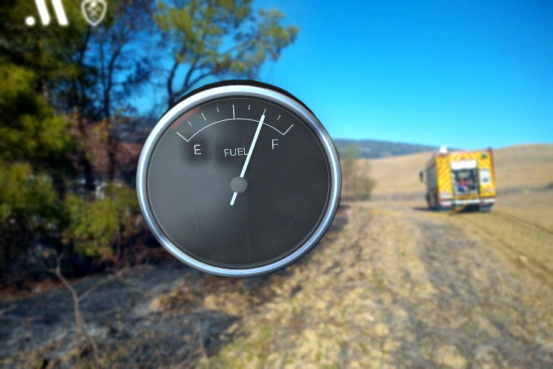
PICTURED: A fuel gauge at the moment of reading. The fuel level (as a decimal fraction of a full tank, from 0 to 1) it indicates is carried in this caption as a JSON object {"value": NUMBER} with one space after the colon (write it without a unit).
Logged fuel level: {"value": 0.75}
